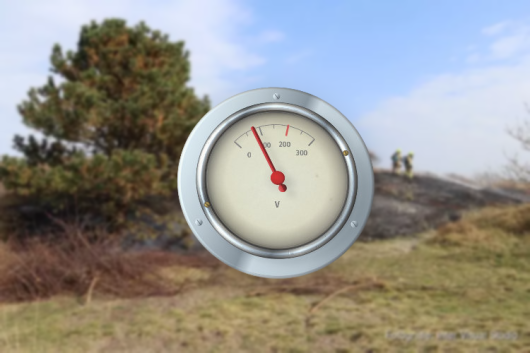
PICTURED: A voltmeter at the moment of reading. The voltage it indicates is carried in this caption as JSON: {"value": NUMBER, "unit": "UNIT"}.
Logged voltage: {"value": 75, "unit": "V"}
